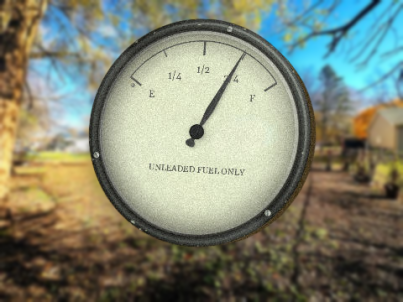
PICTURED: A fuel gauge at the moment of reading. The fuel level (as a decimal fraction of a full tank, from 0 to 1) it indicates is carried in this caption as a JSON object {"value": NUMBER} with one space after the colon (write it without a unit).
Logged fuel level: {"value": 0.75}
